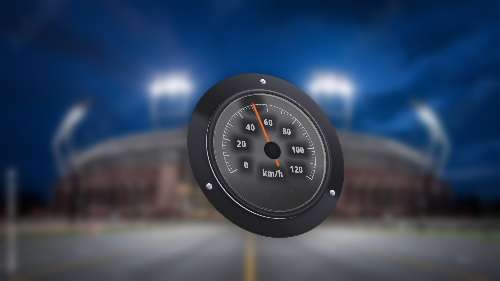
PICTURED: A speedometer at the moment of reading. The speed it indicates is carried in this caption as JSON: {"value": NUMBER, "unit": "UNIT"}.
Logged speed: {"value": 50, "unit": "km/h"}
